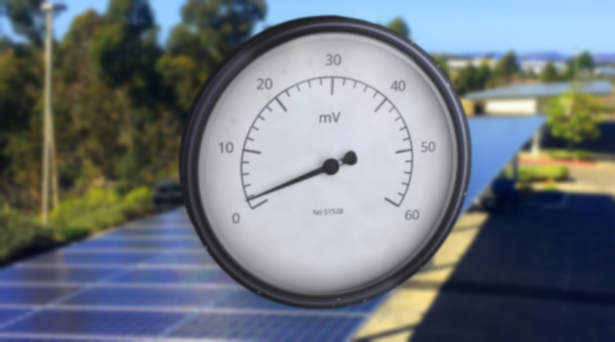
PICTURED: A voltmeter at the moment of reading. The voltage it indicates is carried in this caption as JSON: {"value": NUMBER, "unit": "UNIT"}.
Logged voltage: {"value": 2, "unit": "mV"}
